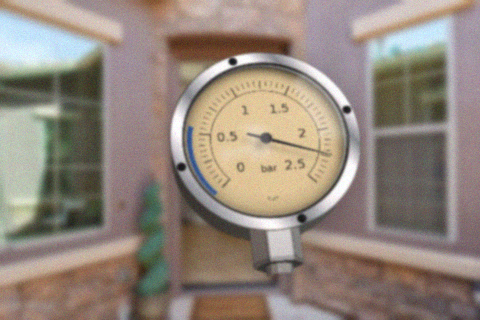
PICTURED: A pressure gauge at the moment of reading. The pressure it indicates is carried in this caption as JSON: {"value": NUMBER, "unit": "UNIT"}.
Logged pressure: {"value": 2.25, "unit": "bar"}
